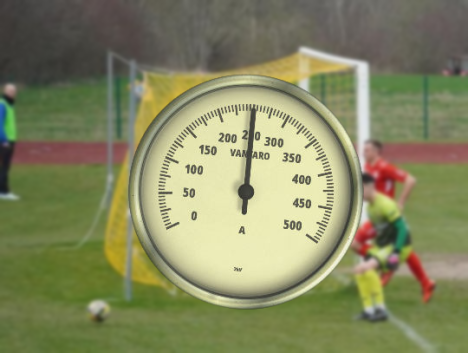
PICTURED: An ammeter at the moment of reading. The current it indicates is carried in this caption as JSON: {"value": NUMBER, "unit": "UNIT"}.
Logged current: {"value": 250, "unit": "A"}
